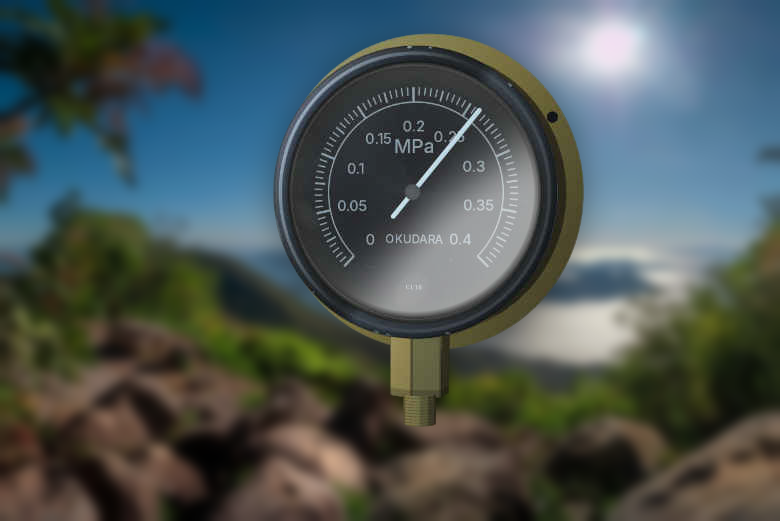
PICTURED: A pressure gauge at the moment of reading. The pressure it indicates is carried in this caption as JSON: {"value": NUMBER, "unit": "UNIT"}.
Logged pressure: {"value": 0.26, "unit": "MPa"}
